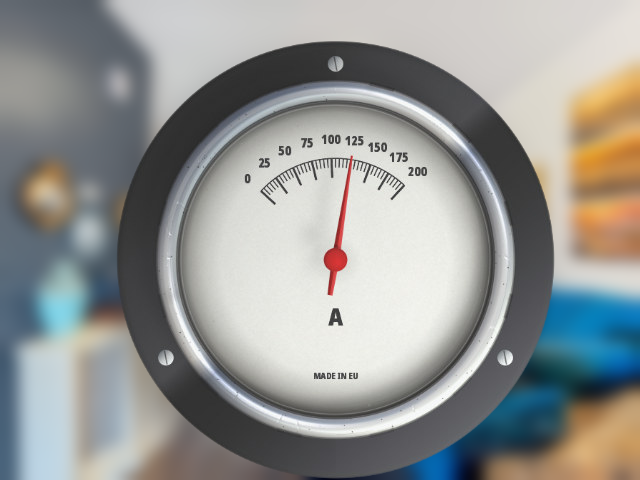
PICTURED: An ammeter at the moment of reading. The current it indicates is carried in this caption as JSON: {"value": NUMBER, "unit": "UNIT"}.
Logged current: {"value": 125, "unit": "A"}
